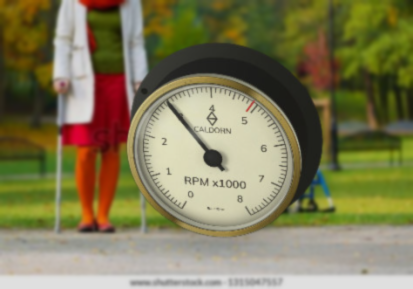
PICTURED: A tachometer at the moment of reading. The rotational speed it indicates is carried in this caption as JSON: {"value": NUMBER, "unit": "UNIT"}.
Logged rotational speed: {"value": 3000, "unit": "rpm"}
